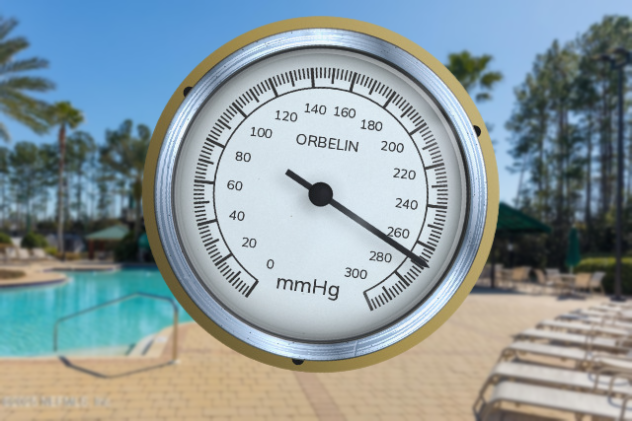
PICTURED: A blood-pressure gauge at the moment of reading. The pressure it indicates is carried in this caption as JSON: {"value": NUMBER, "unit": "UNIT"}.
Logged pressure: {"value": 268, "unit": "mmHg"}
